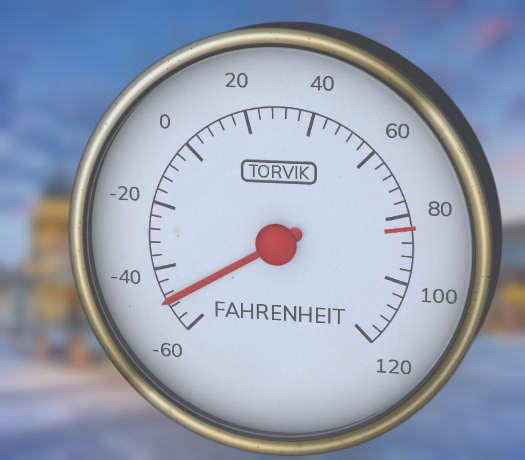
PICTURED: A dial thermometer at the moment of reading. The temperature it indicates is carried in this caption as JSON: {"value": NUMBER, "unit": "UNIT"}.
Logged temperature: {"value": -50, "unit": "°F"}
